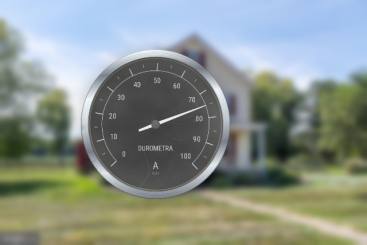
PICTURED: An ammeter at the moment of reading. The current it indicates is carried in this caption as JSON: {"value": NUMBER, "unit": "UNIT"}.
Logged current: {"value": 75, "unit": "A"}
